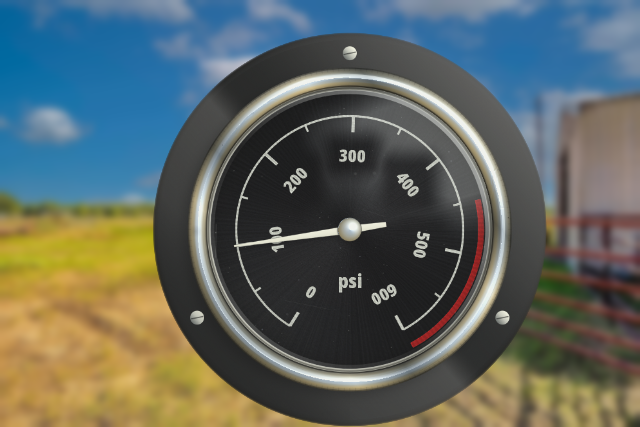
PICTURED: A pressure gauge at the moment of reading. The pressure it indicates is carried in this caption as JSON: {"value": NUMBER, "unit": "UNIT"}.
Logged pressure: {"value": 100, "unit": "psi"}
